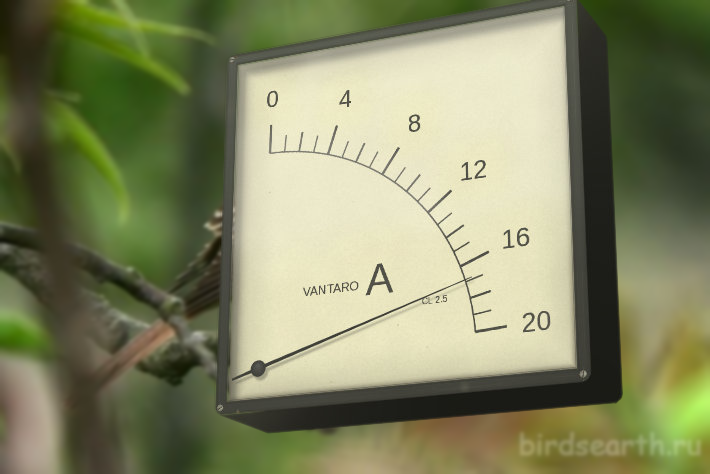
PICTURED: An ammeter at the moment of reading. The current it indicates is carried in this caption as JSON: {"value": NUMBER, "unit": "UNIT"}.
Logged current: {"value": 17, "unit": "A"}
